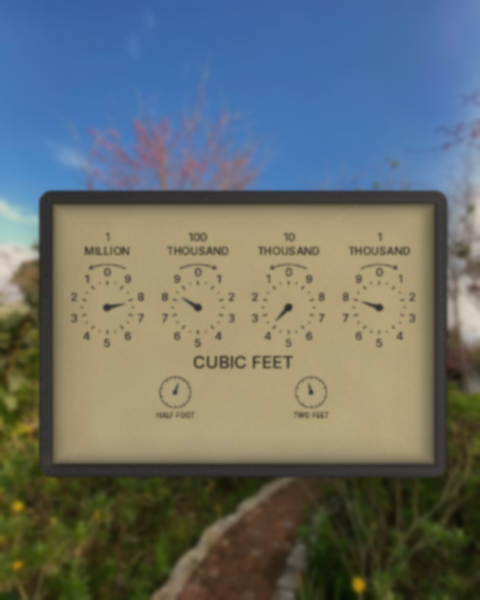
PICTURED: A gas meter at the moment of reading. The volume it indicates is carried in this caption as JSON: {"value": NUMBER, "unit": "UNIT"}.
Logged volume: {"value": 783800, "unit": "ft³"}
